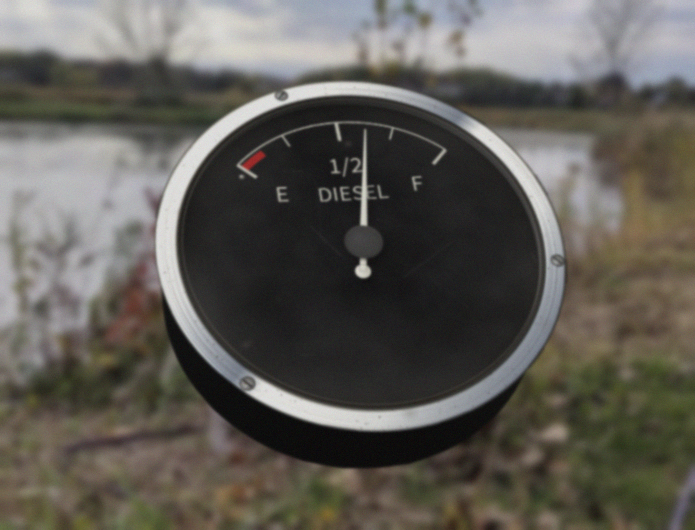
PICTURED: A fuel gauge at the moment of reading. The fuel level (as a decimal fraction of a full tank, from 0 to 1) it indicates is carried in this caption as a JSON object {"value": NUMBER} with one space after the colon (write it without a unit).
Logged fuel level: {"value": 0.625}
